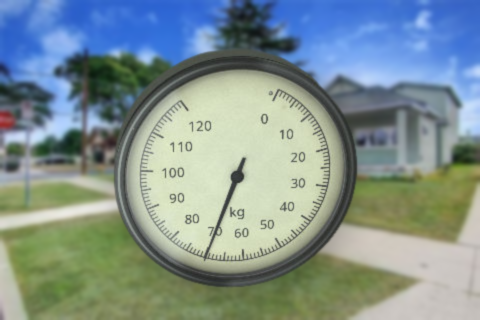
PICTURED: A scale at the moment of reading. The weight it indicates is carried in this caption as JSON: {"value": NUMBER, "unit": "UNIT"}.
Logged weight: {"value": 70, "unit": "kg"}
